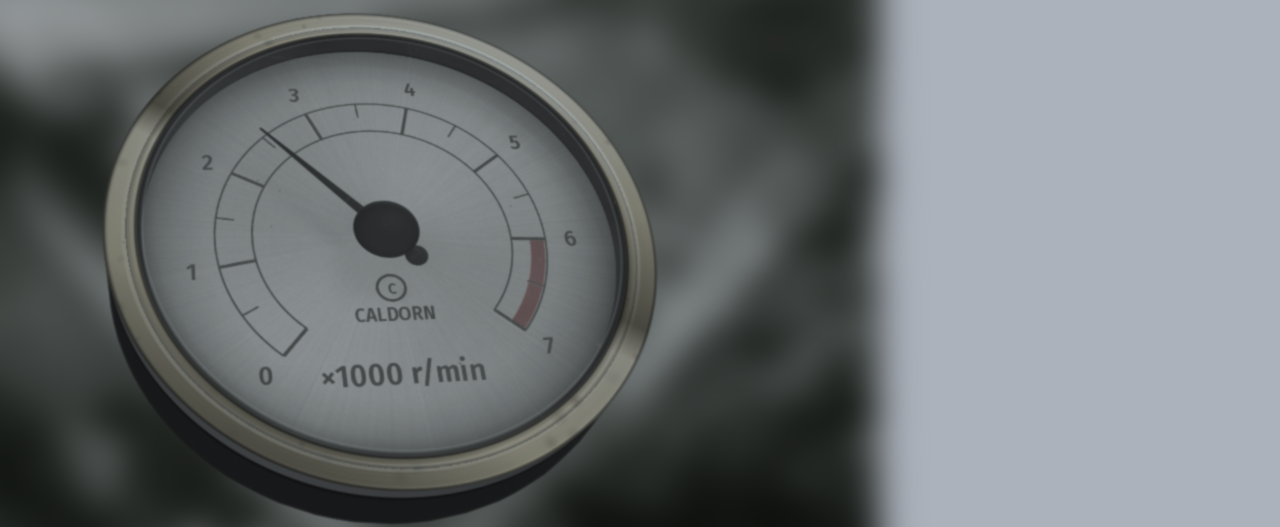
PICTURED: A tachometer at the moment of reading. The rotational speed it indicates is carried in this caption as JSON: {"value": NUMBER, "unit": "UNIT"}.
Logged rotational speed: {"value": 2500, "unit": "rpm"}
